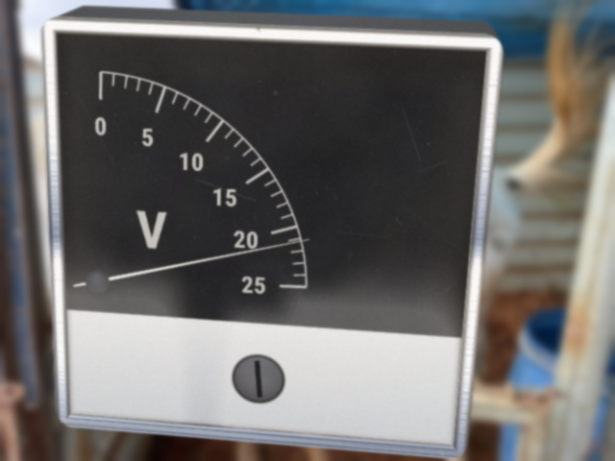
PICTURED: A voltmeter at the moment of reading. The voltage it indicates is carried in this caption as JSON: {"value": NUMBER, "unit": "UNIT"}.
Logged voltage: {"value": 21, "unit": "V"}
